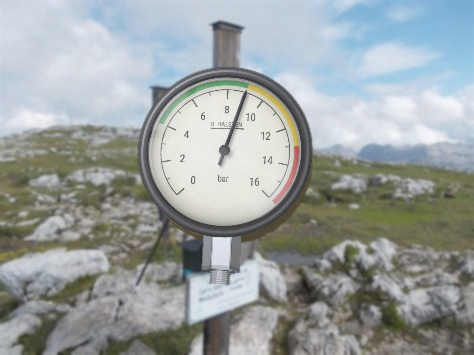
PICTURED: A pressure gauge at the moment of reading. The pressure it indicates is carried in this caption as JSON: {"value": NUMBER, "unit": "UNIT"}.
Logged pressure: {"value": 9, "unit": "bar"}
